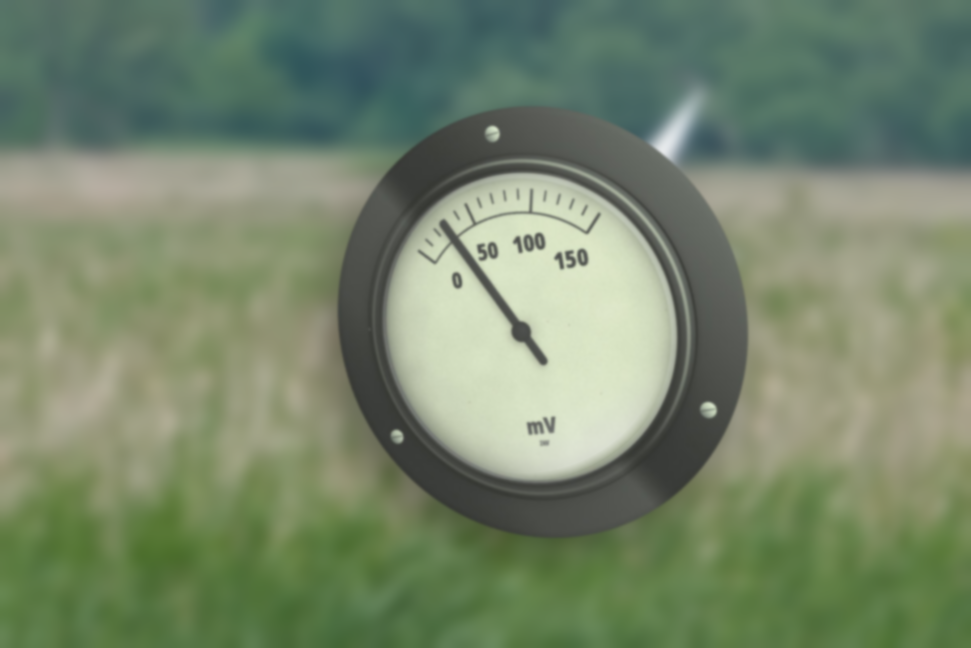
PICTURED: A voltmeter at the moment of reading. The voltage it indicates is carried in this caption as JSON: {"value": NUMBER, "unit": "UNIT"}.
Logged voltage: {"value": 30, "unit": "mV"}
